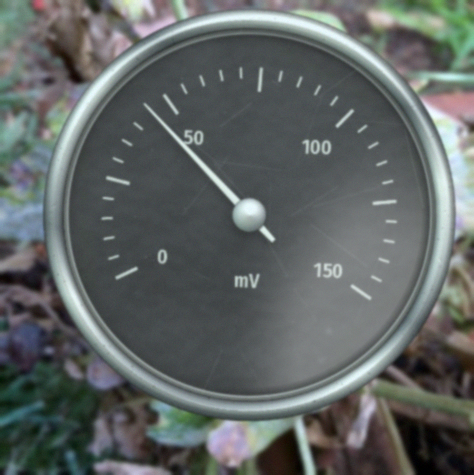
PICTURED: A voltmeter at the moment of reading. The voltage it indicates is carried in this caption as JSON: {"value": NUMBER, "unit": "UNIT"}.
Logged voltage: {"value": 45, "unit": "mV"}
